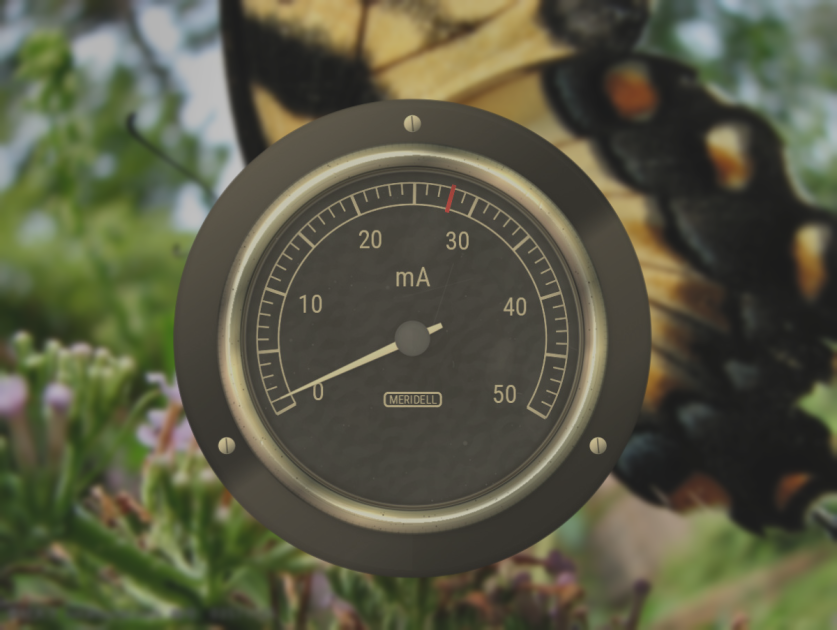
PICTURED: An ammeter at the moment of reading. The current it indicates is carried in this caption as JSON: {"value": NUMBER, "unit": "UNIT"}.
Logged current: {"value": 1, "unit": "mA"}
